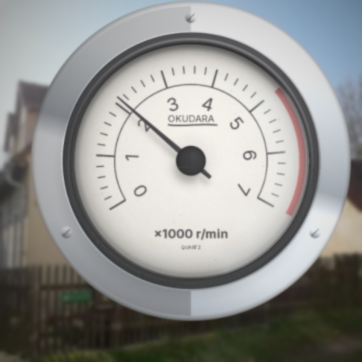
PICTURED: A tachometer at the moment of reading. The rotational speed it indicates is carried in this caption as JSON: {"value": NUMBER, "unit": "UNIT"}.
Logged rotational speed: {"value": 2100, "unit": "rpm"}
